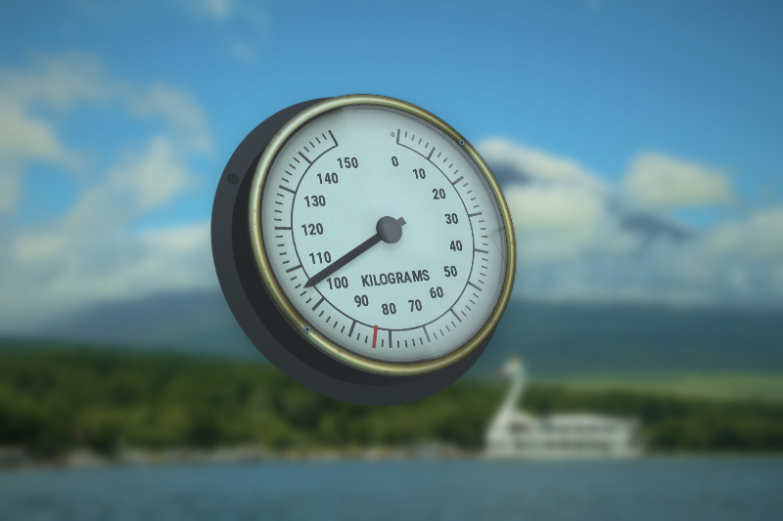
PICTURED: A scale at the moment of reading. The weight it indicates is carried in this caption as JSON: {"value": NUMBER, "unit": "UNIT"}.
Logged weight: {"value": 105, "unit": "kg"}
